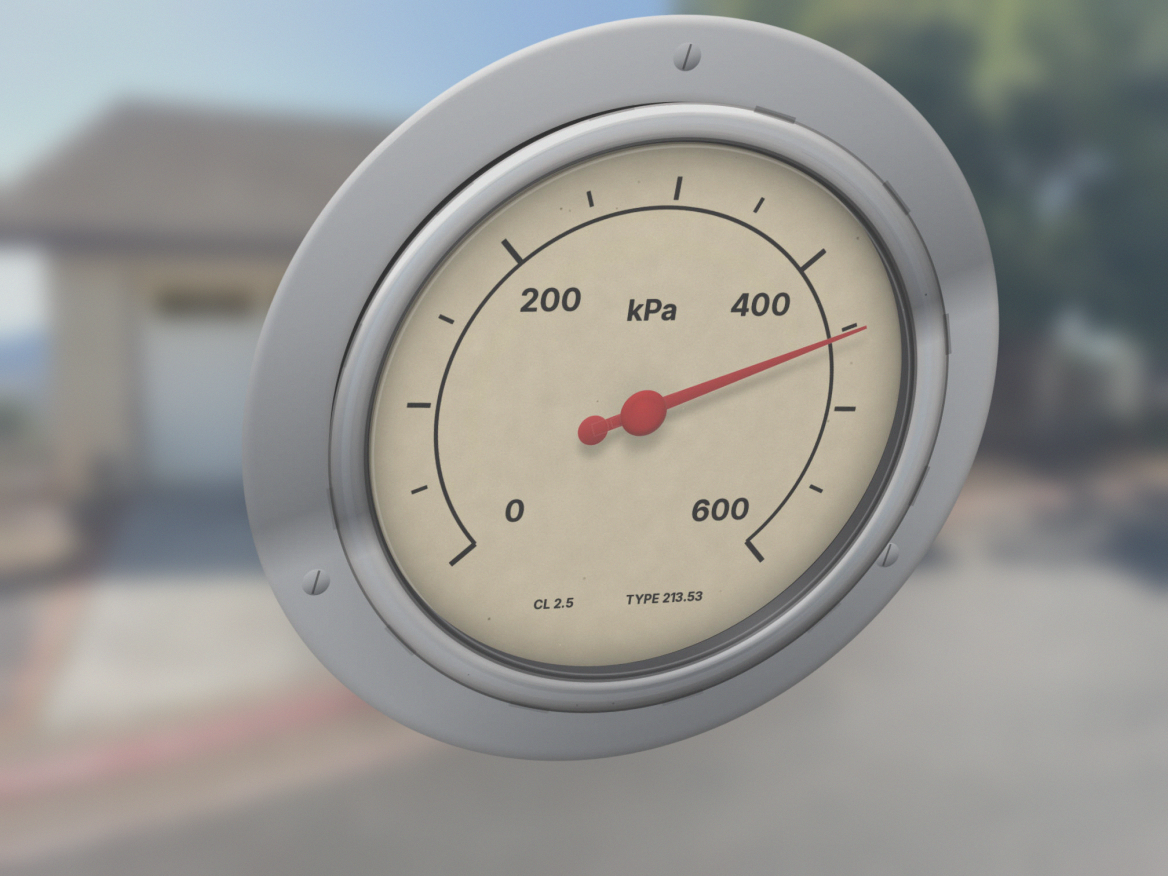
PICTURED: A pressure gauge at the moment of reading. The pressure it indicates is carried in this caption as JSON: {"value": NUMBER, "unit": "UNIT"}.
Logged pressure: {"value": 450, "unit": "kPa"}
